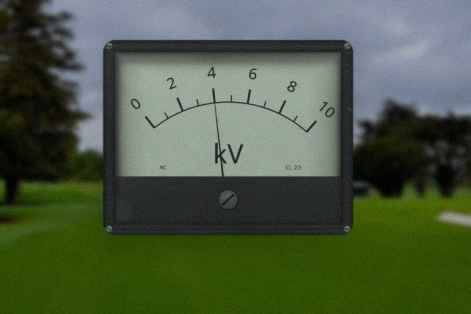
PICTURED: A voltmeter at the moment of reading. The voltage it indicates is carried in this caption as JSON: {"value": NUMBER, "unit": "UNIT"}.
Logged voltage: {"value": 4, "unit": "kV"}
